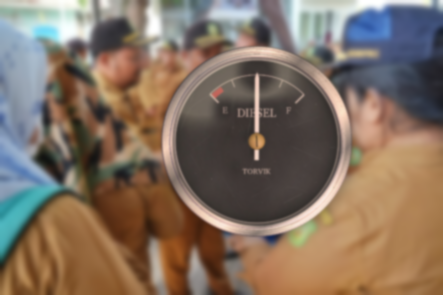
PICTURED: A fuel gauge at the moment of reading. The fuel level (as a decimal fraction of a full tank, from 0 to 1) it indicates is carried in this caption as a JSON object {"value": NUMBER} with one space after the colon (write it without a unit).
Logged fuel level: {"value": 0.5}
